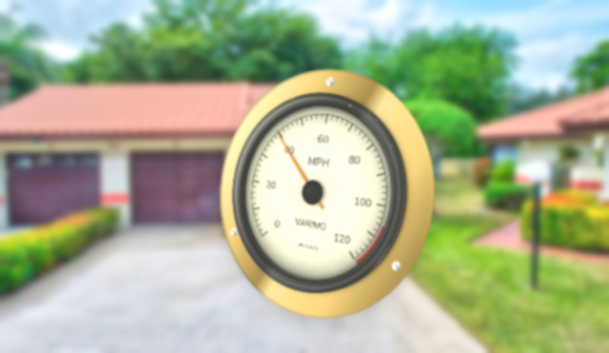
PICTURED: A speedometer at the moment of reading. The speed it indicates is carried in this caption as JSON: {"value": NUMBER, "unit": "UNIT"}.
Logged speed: {"value": 40, "unit": "mph"}
